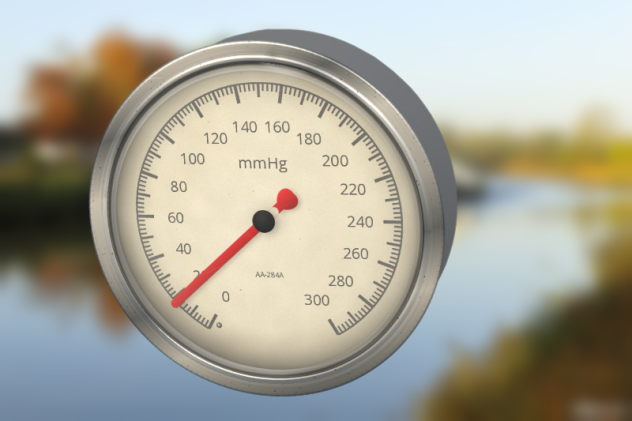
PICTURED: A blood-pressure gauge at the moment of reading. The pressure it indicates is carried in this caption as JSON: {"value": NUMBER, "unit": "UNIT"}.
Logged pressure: {"value": 18, "unit": "mmHg"}
